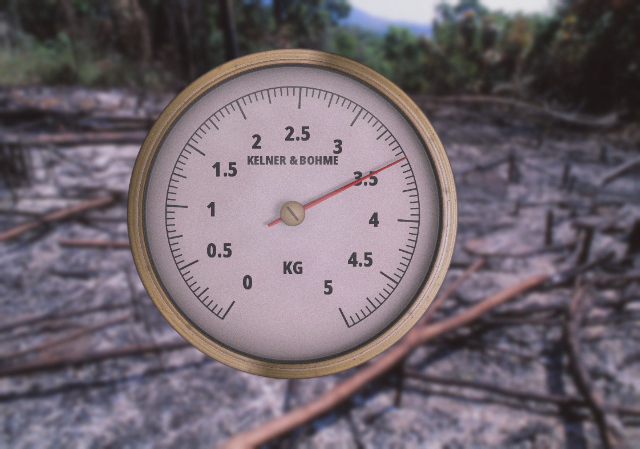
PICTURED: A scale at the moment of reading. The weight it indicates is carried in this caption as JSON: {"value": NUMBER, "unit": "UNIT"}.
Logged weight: {"value": 3.5, "unit": "kg"}
